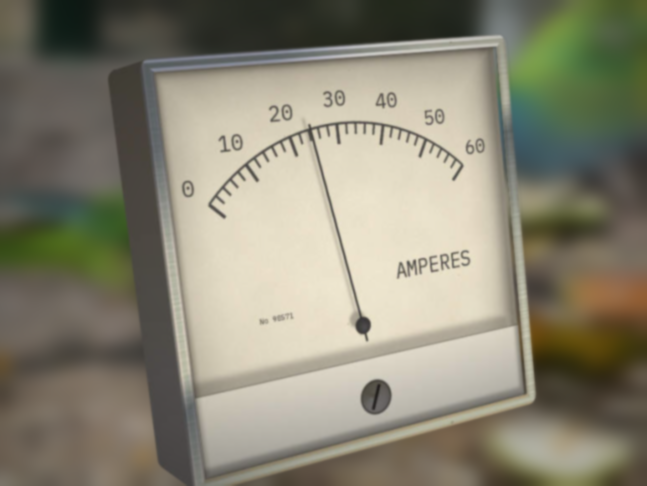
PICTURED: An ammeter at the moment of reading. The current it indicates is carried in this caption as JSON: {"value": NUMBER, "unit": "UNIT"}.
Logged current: {"value": 24, "unit": "A"}
